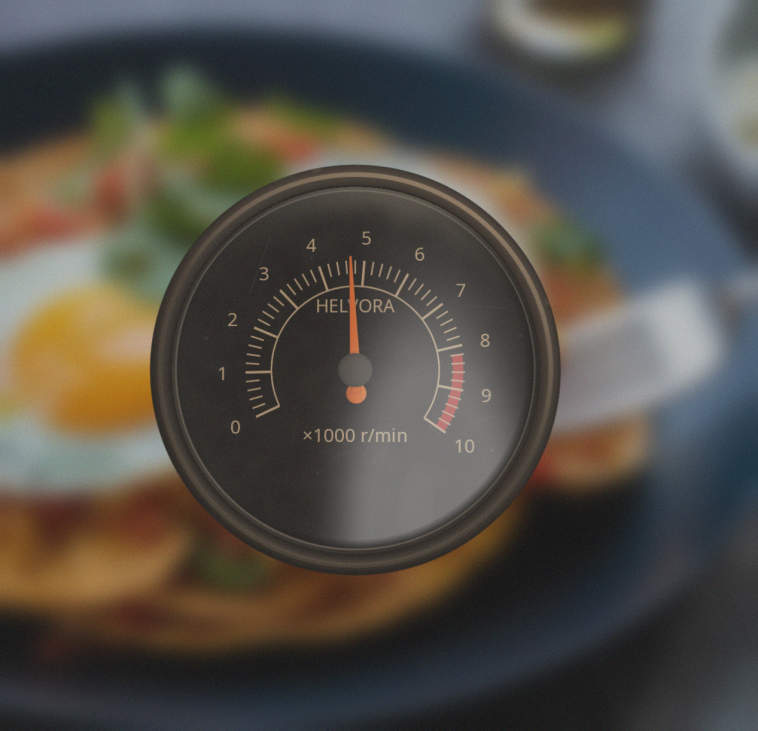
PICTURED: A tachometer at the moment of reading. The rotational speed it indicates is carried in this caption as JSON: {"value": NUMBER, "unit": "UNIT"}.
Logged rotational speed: {"value": 4700, "unit": "rpm"}
